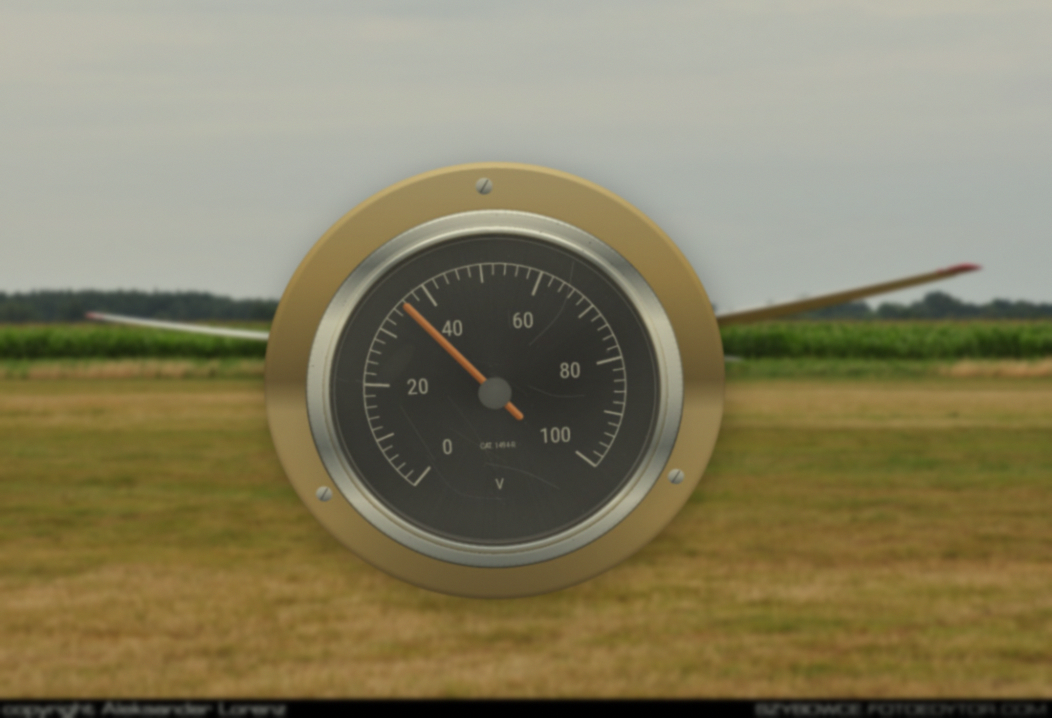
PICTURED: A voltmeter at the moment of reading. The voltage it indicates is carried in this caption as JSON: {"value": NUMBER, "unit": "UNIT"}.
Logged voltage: {"value": 36, "unit": "V"}
